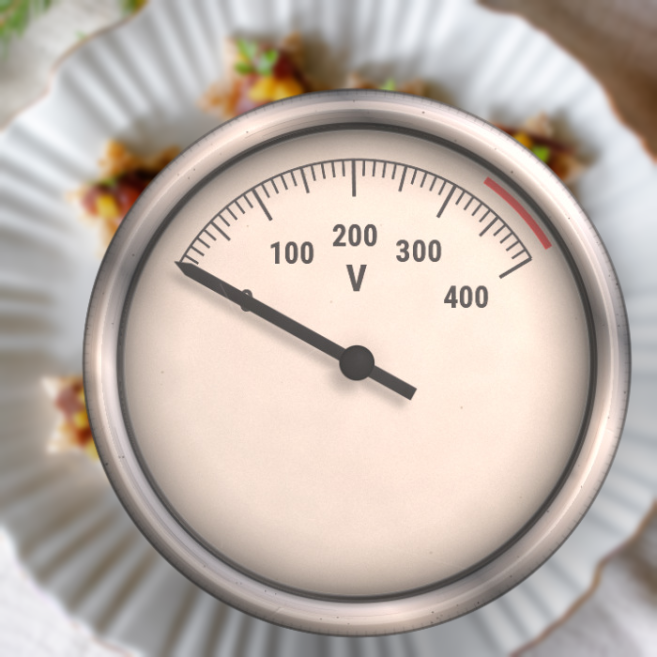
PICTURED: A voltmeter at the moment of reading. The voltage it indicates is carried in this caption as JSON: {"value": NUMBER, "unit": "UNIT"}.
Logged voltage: {"value": 0, "unit": "V"}
